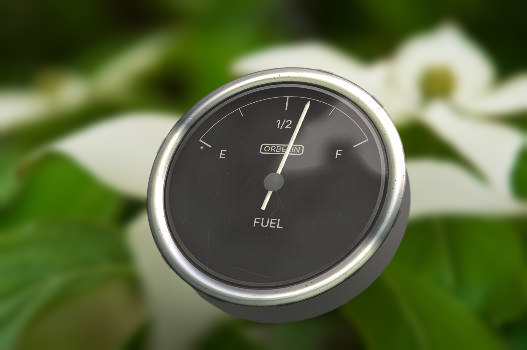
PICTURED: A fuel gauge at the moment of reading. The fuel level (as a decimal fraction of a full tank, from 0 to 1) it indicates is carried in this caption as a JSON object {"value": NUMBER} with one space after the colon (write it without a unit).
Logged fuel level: {"value": 0.625}
